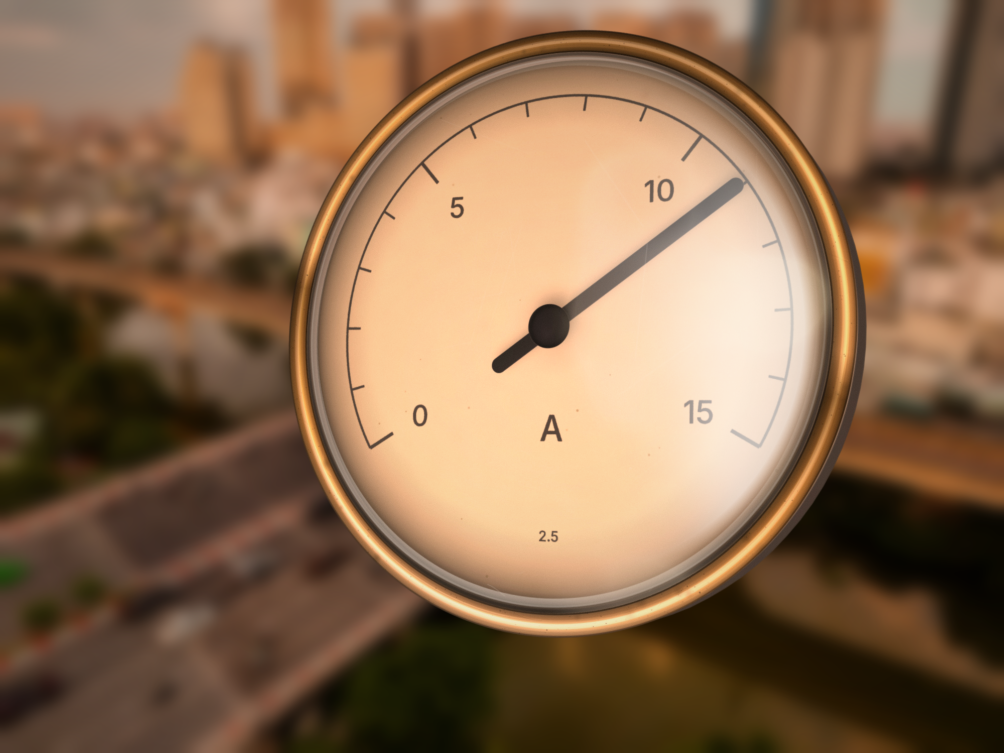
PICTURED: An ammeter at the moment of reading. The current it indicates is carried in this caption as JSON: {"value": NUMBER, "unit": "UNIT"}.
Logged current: {"value": 11, "unit": "A"}
